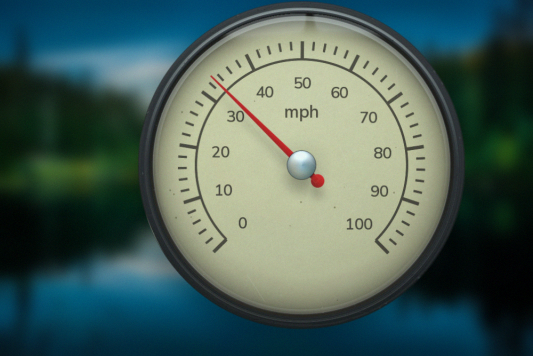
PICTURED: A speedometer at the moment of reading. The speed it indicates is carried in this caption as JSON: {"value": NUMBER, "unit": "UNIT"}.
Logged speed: {"value": 33, "unit": "mph"}
